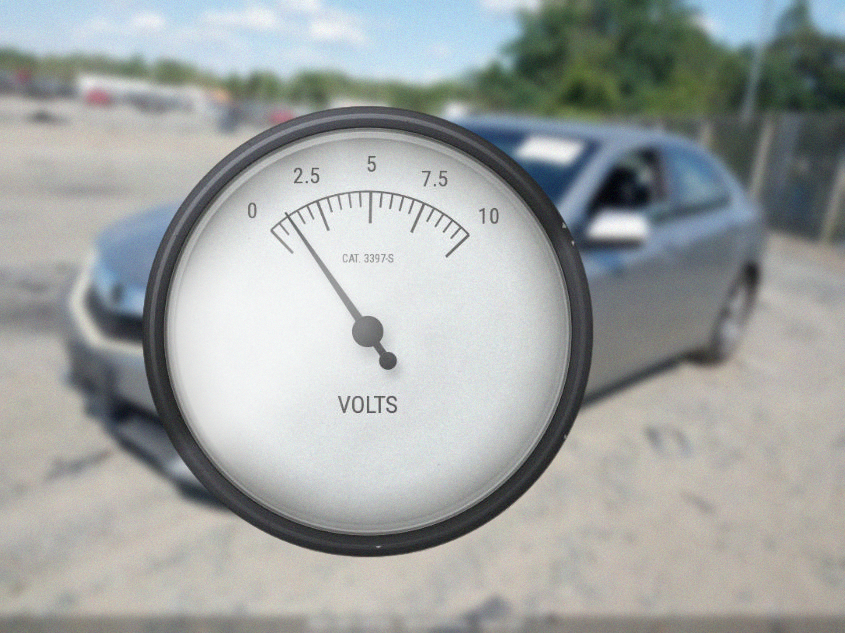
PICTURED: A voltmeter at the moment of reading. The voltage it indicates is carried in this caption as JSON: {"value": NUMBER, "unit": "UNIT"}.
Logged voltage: {"value": 1, "unit": "V"}
